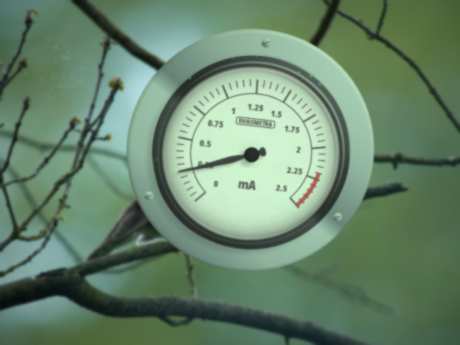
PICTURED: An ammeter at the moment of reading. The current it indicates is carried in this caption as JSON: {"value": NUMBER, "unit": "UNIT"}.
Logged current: {"value": 0.25, "unit": "mA"}
